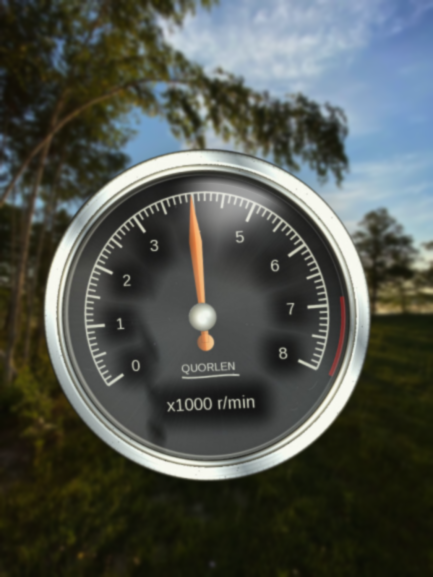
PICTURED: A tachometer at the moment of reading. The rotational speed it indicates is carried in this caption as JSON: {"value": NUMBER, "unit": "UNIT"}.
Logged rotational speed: {"value": 4000, "unit": "rpm"}
